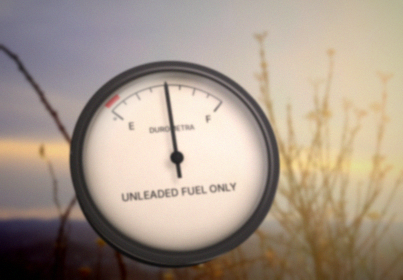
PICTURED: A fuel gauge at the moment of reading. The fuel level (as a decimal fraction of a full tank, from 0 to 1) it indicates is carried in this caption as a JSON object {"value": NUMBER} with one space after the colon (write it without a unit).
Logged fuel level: {"value": 0.5}
